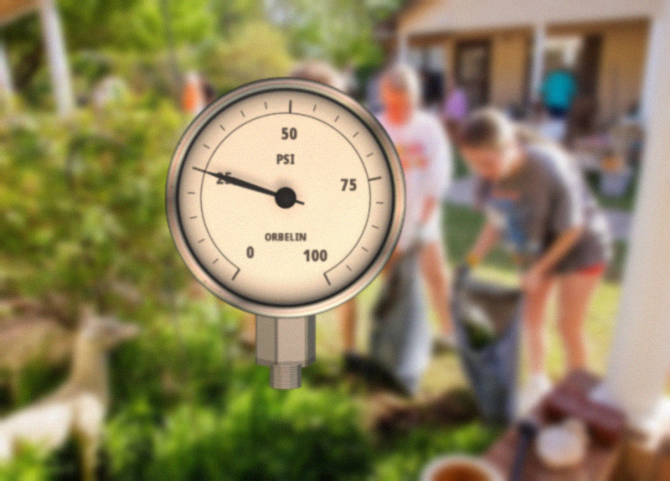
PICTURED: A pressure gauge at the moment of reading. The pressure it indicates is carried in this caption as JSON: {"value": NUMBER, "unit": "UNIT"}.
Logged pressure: {"value": 25, "unit": "psi"}
